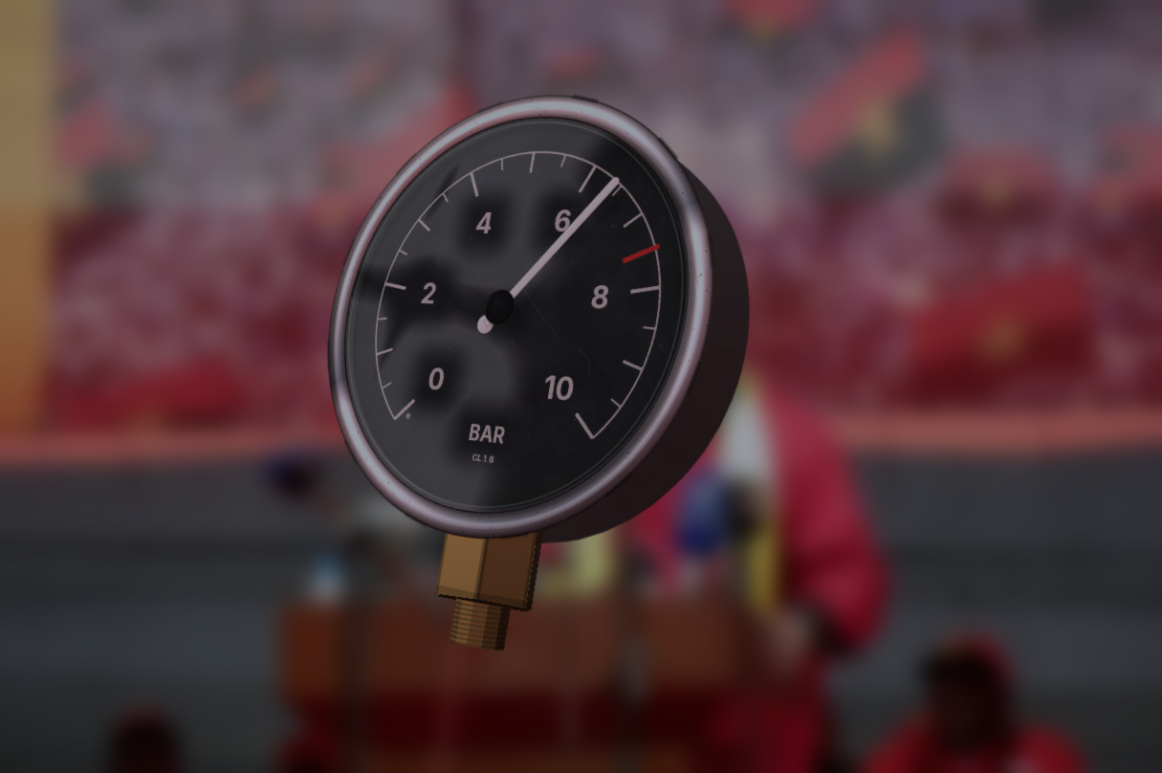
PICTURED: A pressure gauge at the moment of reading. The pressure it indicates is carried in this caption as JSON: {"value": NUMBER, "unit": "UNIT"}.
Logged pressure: {"value": 6.5, "unit": "bar"}
